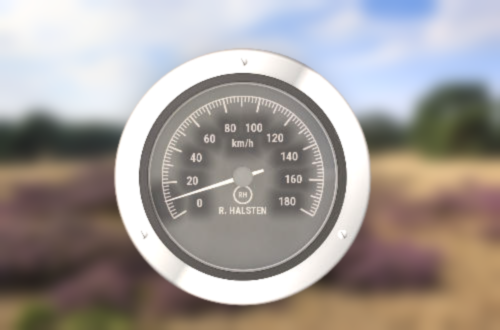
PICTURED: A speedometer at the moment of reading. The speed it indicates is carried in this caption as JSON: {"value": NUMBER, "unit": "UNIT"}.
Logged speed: {"value": 10, "unit": "km/h"}
